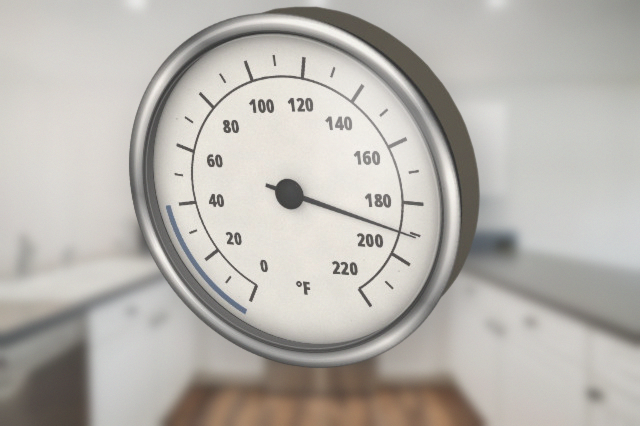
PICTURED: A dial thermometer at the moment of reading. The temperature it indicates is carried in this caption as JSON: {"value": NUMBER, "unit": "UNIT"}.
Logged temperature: {"value": 190, "unit": "°F"}
